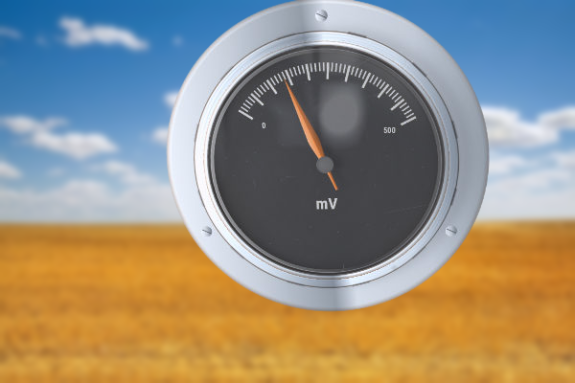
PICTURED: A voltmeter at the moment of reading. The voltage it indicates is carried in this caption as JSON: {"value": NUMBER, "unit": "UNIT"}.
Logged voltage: {"value": 140, "unit": "mV"}
